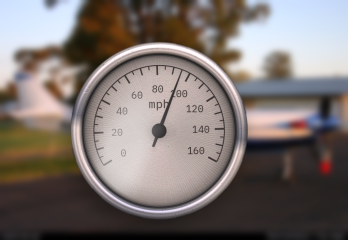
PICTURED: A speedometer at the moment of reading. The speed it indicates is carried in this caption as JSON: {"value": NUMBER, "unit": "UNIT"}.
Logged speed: {"value": 95, "unit": "mph"}
